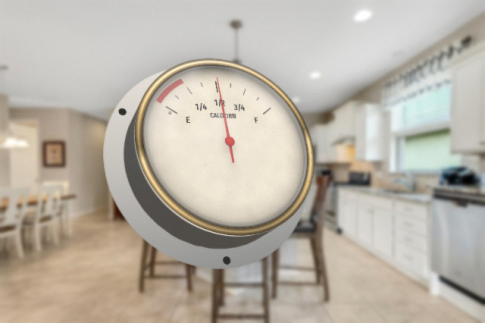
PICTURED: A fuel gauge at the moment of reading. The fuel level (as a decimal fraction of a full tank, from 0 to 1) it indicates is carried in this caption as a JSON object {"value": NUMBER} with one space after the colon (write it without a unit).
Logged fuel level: {"value": 0.5}
